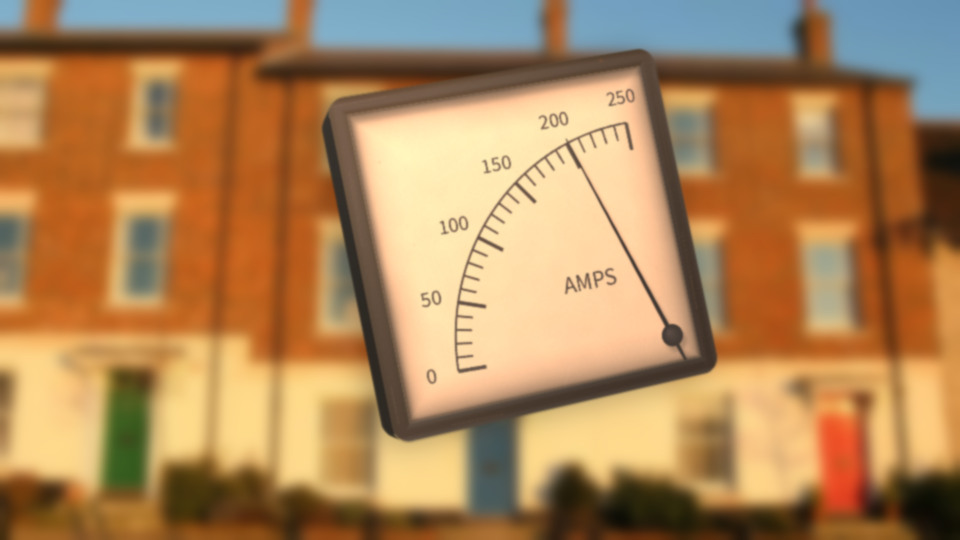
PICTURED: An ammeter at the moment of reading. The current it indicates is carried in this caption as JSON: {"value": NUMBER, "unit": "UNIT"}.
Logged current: {"value": 200, "unit": "A"}
